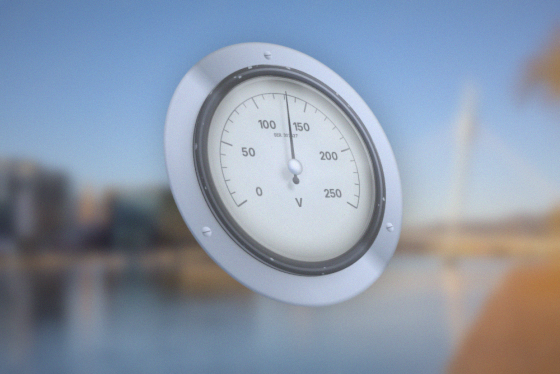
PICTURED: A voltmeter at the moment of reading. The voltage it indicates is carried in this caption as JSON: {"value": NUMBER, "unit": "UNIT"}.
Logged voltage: {"value": 130, "unit": "V"}
